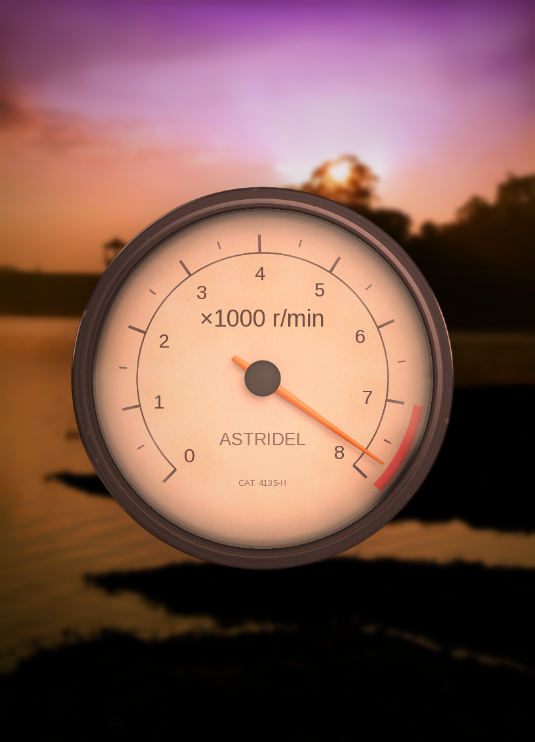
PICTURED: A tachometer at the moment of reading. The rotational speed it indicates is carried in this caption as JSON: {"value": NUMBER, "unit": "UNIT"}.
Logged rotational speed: {"value": 7750, "unit": "rpm"}
